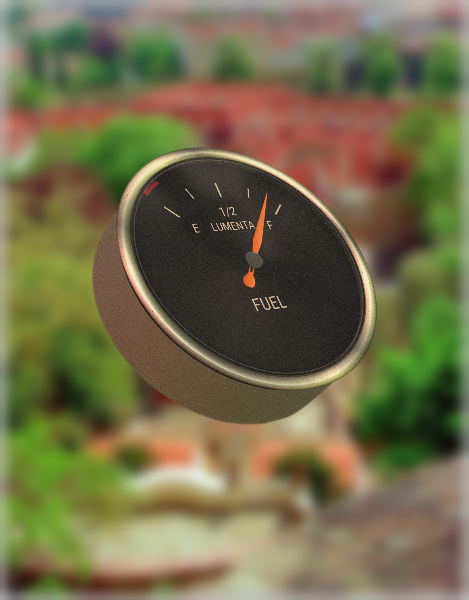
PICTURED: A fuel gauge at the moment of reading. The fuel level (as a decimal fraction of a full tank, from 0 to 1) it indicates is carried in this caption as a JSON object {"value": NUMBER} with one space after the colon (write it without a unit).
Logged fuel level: {"value": 0.875}
